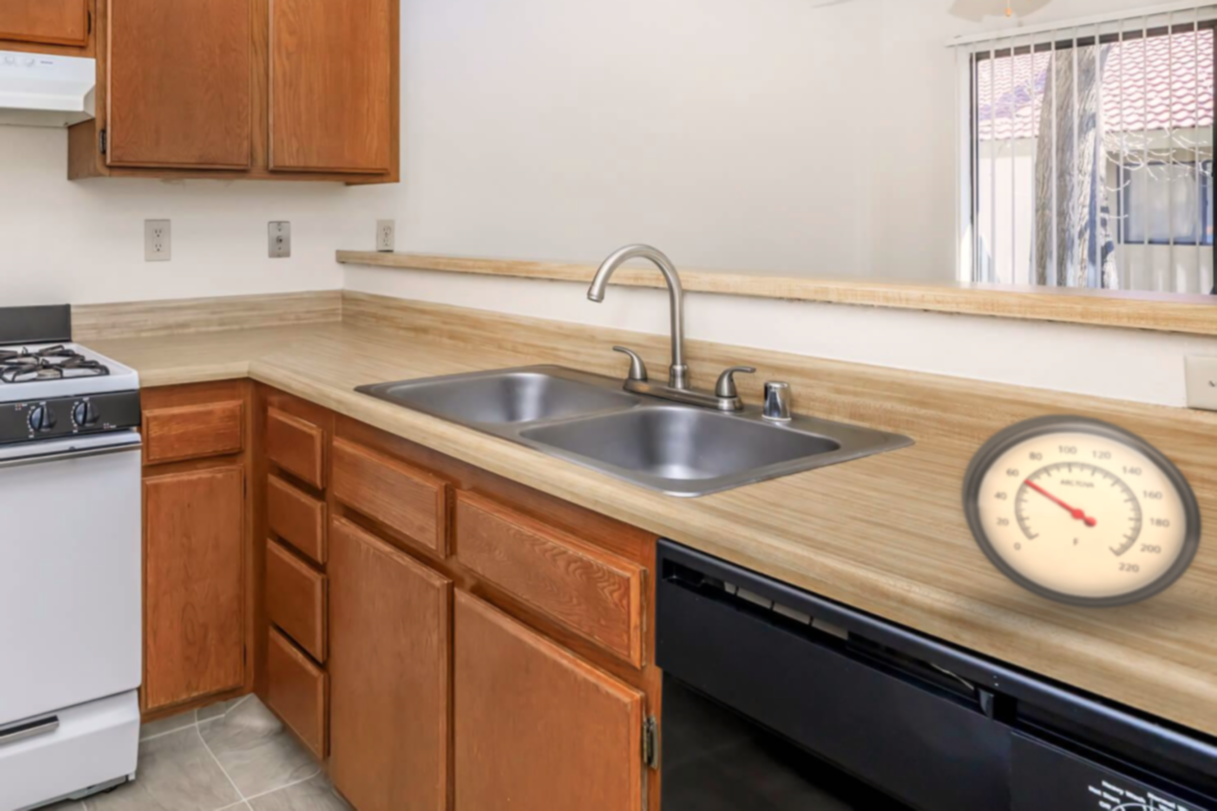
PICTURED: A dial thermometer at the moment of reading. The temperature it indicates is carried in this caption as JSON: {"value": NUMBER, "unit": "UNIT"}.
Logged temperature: {"value": 60, "unit": "°F"}
